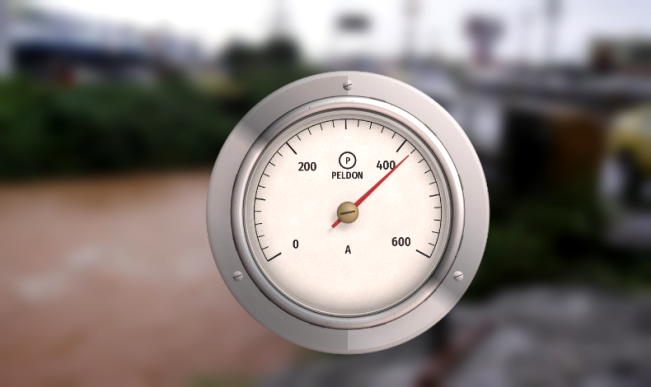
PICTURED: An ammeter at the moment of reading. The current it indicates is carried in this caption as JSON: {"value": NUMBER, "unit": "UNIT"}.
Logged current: {"value": 420, "unit": "A"}
